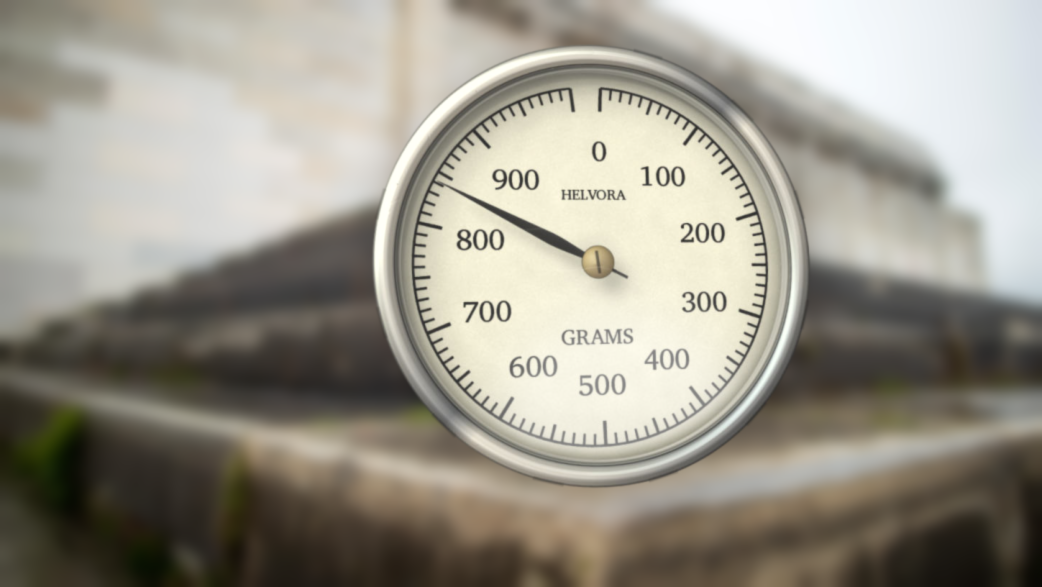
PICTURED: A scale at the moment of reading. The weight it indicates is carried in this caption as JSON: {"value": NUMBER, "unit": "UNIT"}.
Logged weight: {"value": 840, "unit": "g"}
